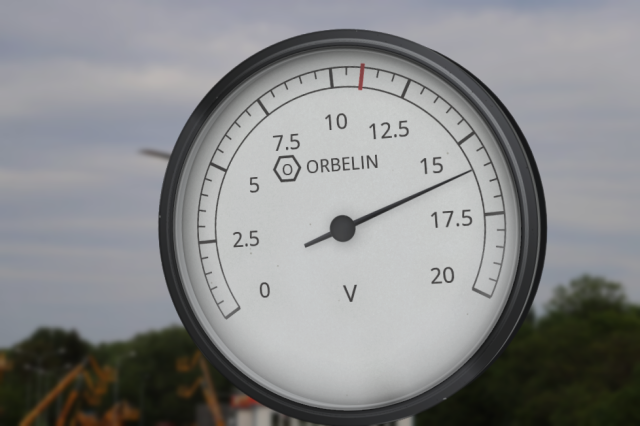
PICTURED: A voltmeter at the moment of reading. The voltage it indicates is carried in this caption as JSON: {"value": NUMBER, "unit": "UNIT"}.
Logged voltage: {"value": 16, "unit": "V"}
